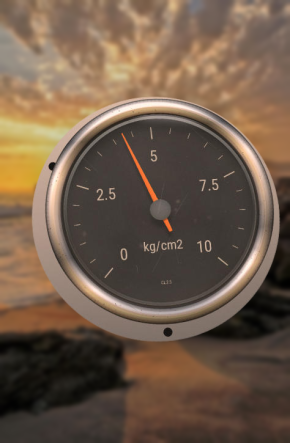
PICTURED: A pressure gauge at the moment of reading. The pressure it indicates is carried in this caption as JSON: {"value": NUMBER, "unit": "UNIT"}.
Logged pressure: {"value": 4.25, "unit": "kg/cm²"}
